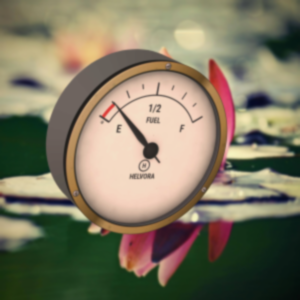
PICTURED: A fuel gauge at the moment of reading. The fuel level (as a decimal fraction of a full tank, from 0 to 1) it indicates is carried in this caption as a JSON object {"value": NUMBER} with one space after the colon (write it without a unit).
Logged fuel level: {"value": 0.125}
